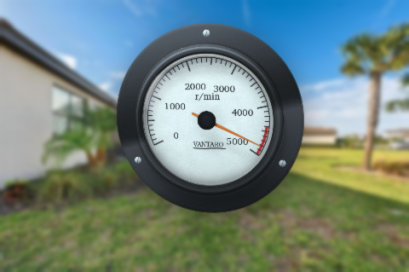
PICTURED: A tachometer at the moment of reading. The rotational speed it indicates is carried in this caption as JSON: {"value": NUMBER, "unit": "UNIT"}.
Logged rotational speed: {"value": 4800, "unit": "rpm"}
